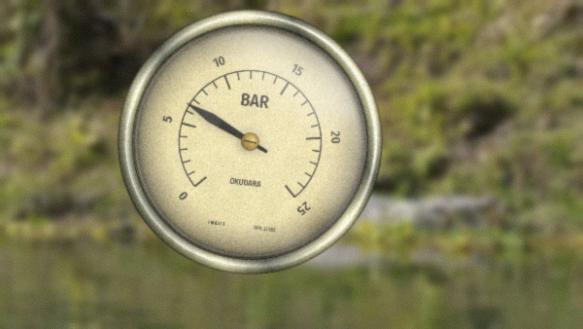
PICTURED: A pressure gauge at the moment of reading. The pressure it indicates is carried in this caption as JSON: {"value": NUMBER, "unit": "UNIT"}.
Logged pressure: {"value": 6.5, "unit": "bar"}
